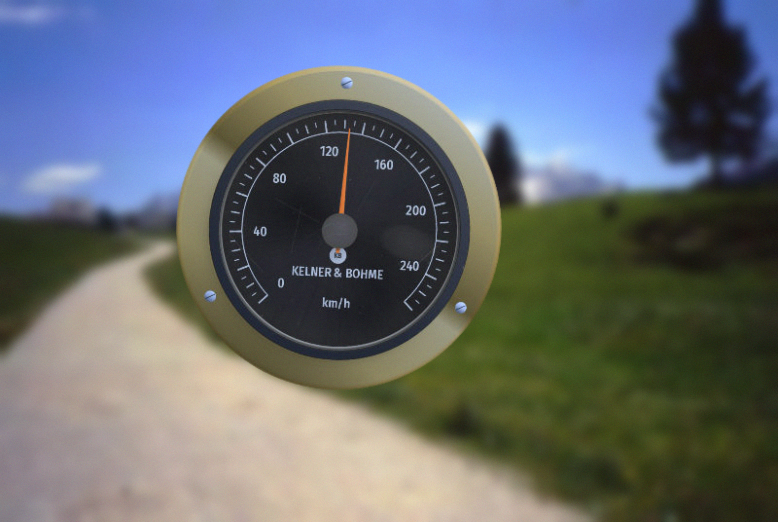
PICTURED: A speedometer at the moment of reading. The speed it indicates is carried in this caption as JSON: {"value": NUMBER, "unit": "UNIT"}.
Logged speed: {"value": 132.5, "unit": "km/h"}
